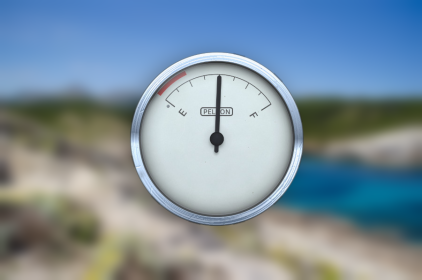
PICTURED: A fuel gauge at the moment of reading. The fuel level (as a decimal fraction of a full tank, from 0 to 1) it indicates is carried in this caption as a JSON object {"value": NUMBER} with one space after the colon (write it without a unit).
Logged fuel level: {"value": 0.5}
